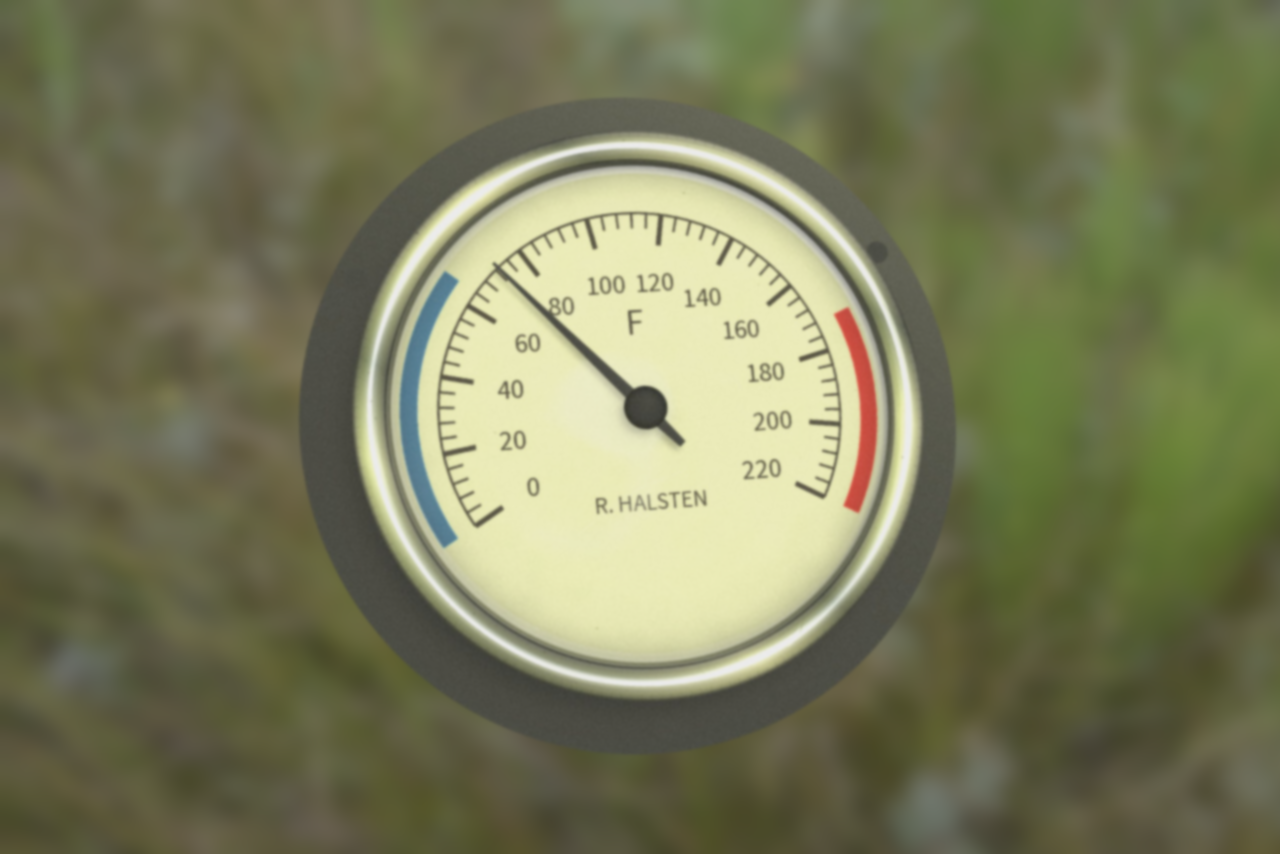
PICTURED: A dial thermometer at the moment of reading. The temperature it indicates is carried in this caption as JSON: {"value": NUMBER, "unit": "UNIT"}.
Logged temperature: {"value": 72, "unit": "°F"}
